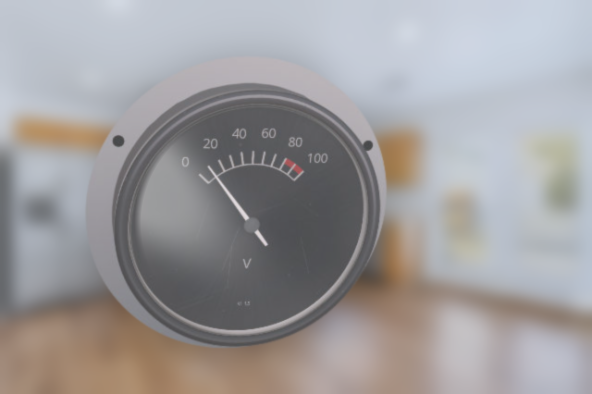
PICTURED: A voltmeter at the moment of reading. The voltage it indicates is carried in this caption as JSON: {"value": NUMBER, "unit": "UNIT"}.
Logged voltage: {"value": 10, "unit": "V"}
